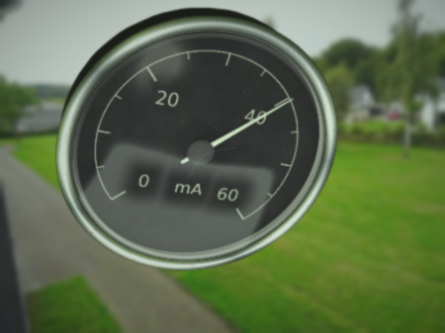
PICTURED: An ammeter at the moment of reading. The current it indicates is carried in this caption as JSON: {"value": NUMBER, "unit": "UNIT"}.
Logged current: {"value": 40, "unit": "mA"}
